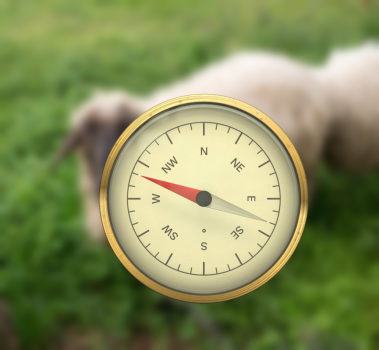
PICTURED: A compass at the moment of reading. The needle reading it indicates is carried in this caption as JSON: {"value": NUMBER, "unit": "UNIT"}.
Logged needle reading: {"value": 290, "unit": "°"}
